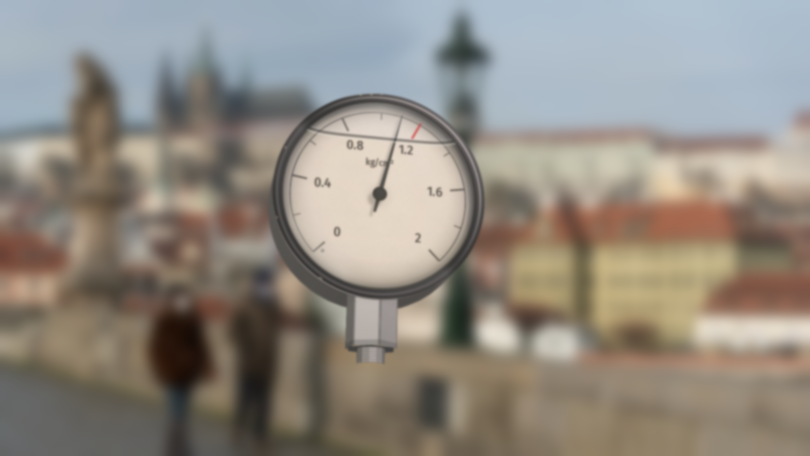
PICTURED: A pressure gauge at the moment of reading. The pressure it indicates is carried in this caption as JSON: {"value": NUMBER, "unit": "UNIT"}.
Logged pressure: {"value": 1.1, "unit": "kg/cm²"}
